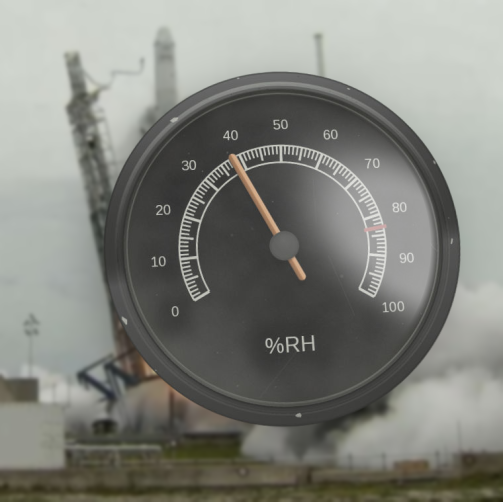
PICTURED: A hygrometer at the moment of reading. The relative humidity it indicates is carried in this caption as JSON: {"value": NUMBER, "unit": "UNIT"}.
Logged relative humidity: {"value": 38, "unit": "%"}
